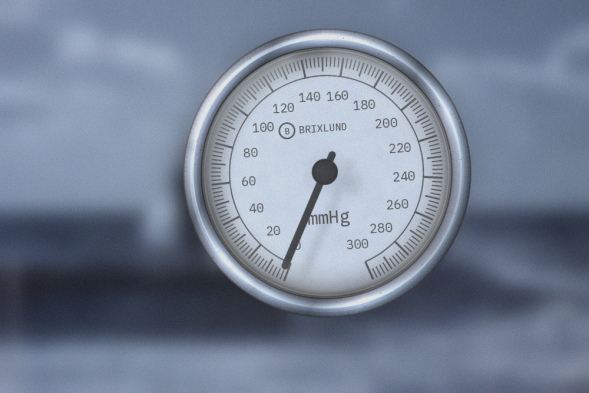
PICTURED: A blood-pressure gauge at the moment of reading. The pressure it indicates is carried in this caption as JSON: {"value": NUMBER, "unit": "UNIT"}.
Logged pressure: {"value": 2, "unit": "mmHg"}
